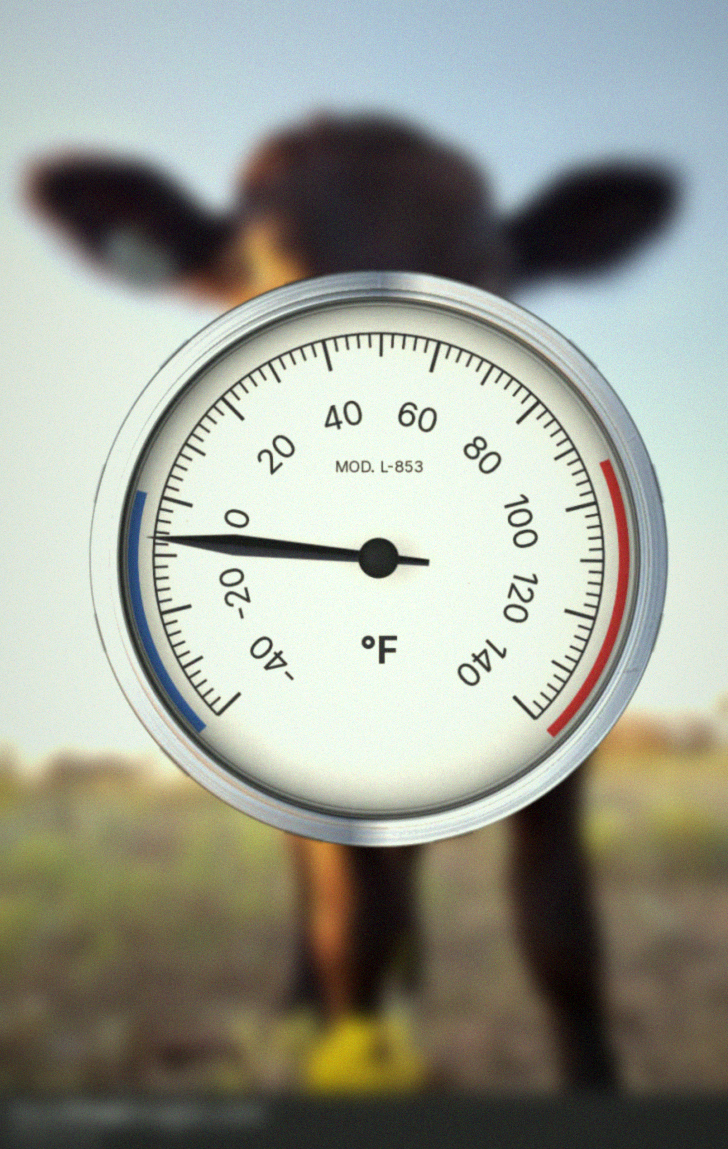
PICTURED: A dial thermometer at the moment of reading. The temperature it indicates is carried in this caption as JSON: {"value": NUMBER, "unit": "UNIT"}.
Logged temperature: {"value": -7, "unit": "°F"}
